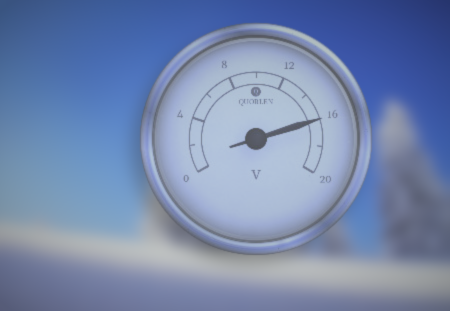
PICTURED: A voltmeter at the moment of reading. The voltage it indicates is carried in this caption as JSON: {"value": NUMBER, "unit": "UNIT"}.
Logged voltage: {"value": 16, "unit": "V"}
